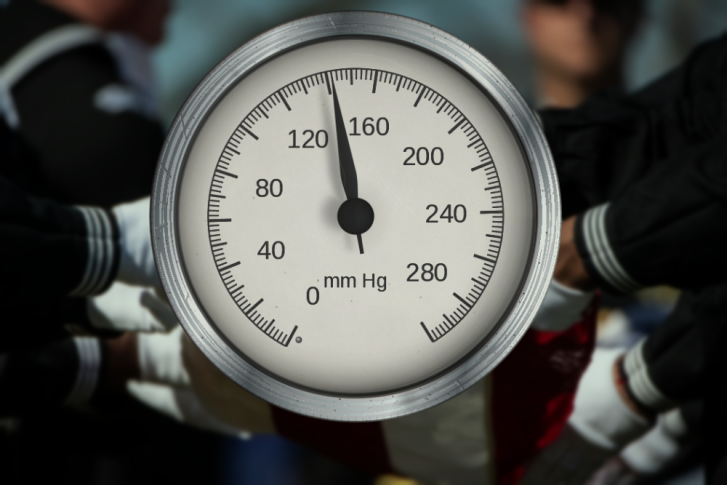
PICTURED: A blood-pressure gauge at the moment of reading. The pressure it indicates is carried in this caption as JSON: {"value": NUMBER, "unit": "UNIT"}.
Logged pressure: {"value": 142, "unit": "mmHg"}
